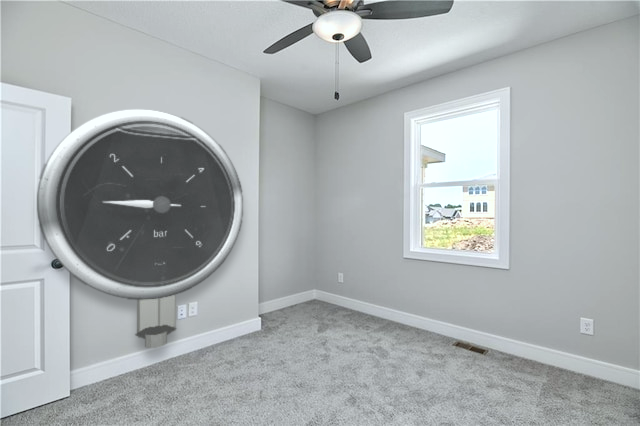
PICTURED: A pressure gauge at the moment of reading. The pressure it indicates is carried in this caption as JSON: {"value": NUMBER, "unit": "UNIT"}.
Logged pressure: {"value": 1, "unit": "bar"}
